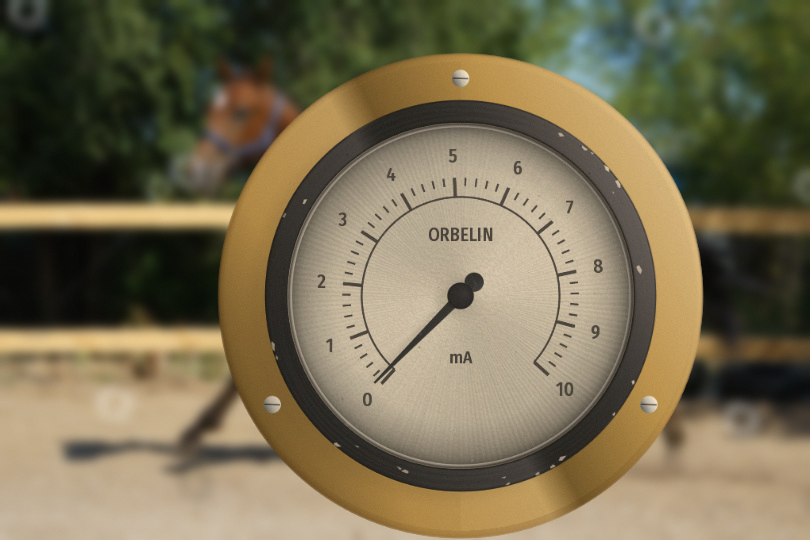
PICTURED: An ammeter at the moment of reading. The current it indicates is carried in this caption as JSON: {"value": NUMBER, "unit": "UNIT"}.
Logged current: {"value": 0.1, "unit": "mA"}
